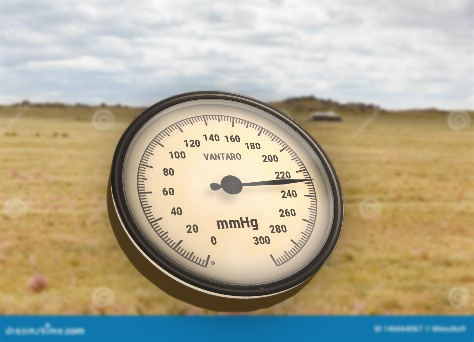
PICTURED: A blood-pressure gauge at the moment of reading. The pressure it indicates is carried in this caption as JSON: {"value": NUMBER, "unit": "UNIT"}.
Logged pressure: {"value": 230, "unit": "mmHg"}
